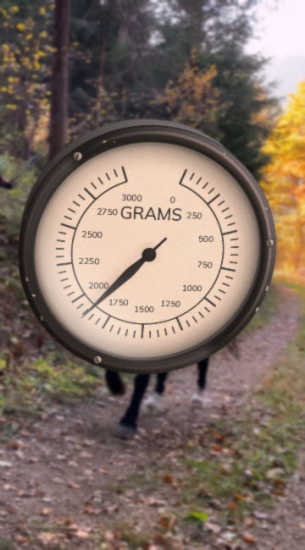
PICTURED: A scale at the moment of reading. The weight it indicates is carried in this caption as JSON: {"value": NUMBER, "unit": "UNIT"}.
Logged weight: {"value": 1900, "unit": "g"}
